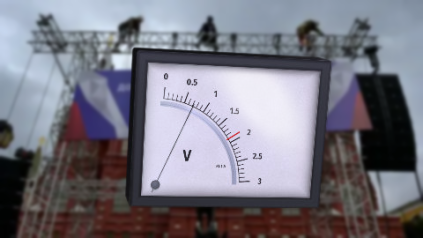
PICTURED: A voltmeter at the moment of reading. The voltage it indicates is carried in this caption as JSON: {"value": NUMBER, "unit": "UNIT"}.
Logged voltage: {"value": 0.7, "unit": "V"}
